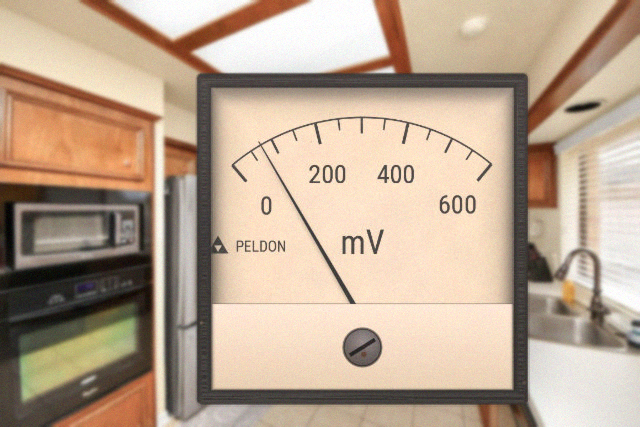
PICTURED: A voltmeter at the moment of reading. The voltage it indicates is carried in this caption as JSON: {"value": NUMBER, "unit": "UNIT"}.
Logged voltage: {"value": 75, "unit": "mV"}
